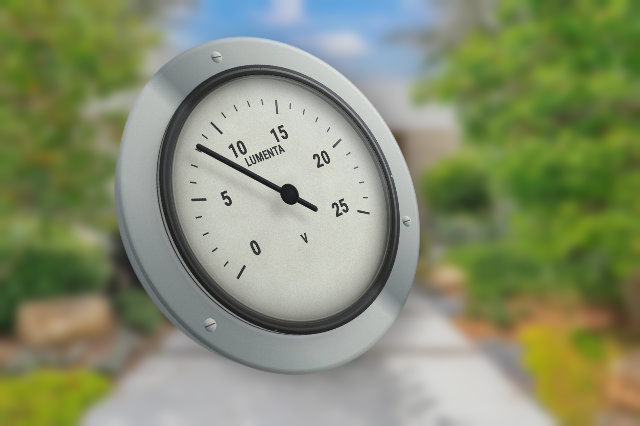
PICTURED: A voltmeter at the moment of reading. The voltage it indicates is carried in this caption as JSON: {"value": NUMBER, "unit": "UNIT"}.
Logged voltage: {"value": 8, "unit": "V"}
